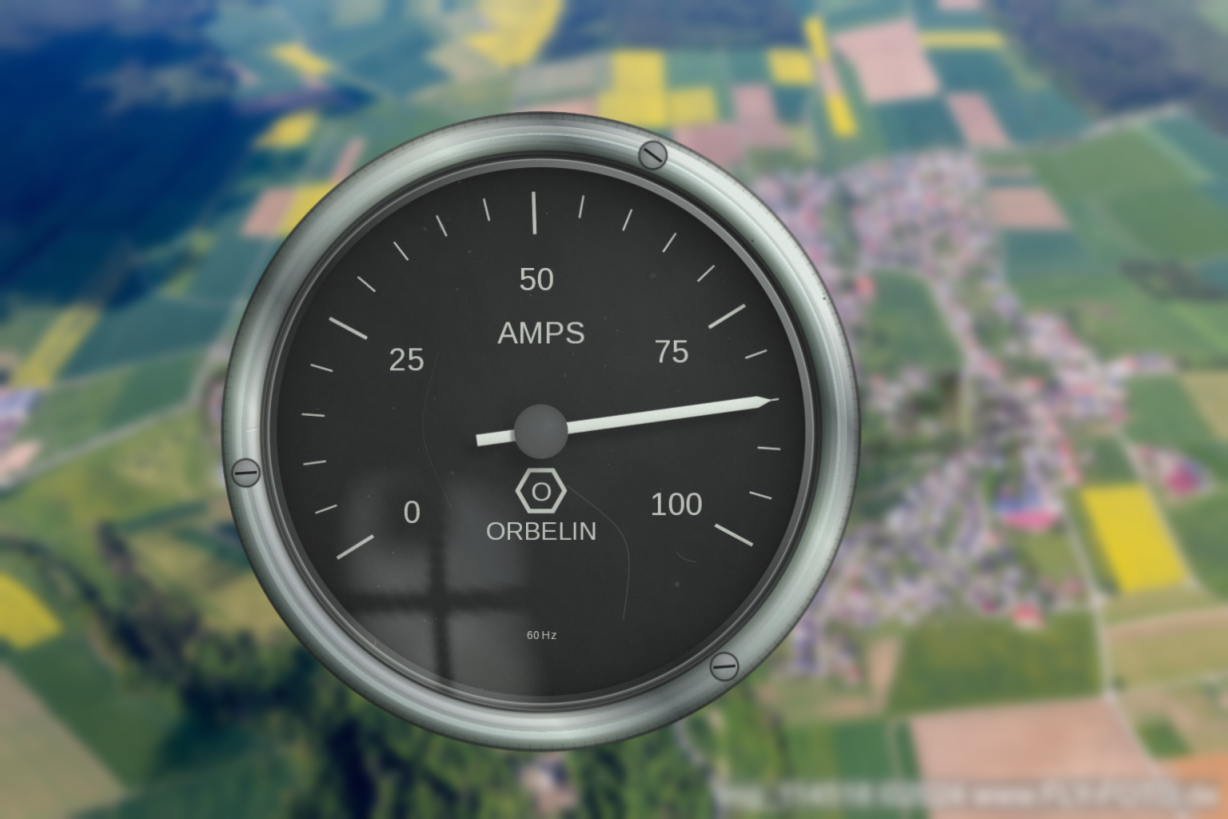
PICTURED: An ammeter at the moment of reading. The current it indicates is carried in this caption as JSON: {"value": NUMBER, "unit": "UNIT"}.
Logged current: {"value": 85, "unit": "A"}
